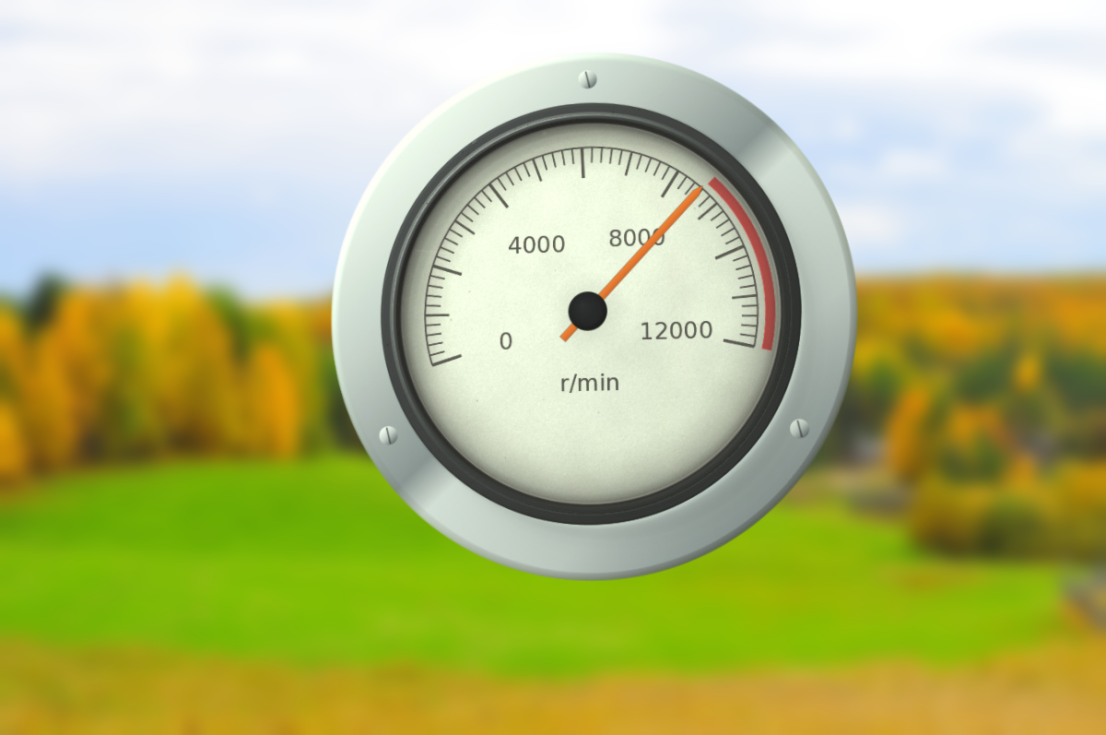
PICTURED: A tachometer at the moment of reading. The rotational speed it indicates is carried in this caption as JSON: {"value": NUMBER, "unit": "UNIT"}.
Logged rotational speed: {"value": 8600, "unit": "rpm"}
